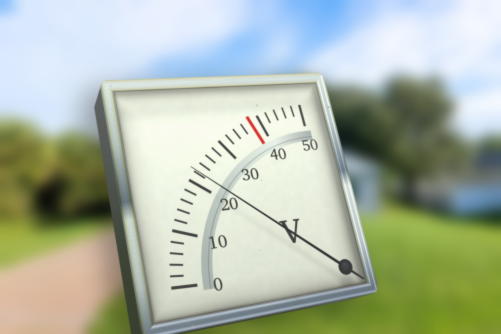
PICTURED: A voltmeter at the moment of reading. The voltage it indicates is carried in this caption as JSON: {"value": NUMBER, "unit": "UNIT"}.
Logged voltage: {"value": 22, "unit": "V"}
